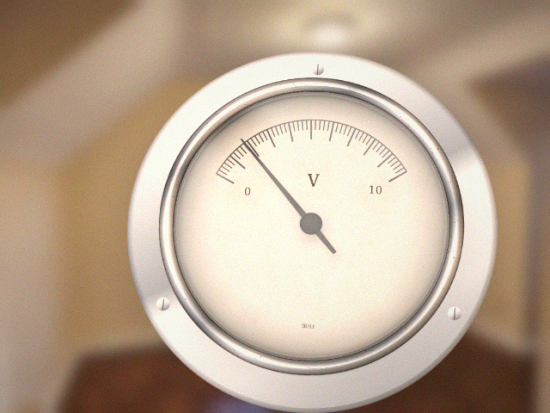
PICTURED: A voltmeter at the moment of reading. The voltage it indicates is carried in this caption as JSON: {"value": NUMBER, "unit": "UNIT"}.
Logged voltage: {"value": 1.8, "unit": "V"}
